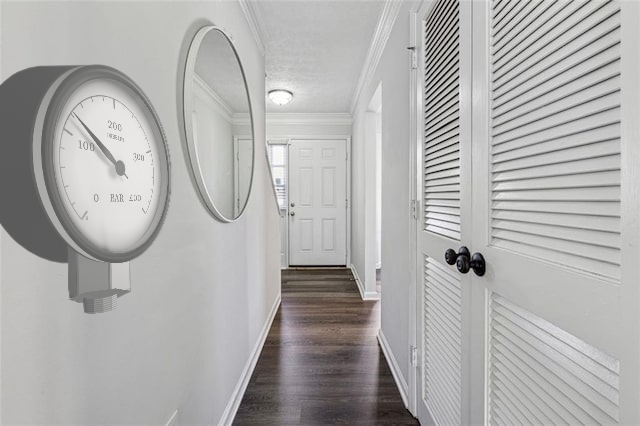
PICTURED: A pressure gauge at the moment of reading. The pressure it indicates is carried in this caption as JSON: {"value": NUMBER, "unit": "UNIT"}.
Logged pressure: {"value": 120, "unit": "bar"}
